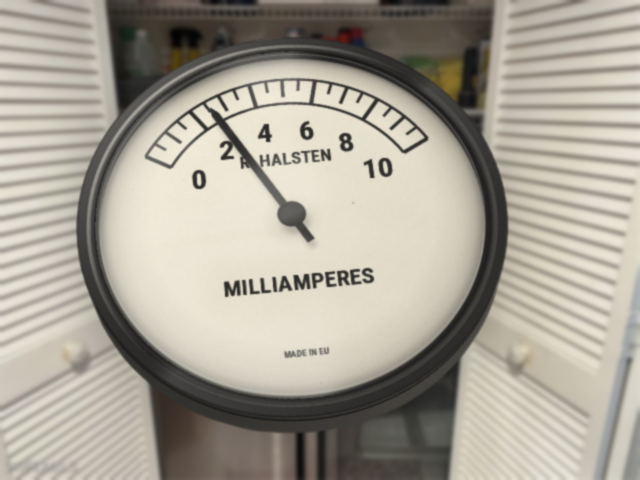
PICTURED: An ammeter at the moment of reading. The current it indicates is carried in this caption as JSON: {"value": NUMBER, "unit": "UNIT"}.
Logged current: {"value": 2.5, "unit": "mA"}
